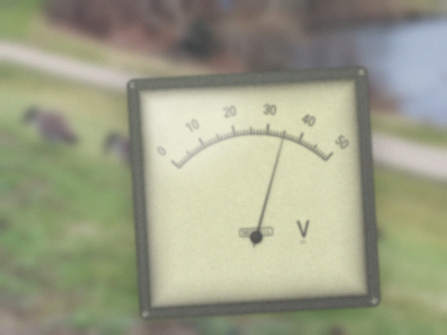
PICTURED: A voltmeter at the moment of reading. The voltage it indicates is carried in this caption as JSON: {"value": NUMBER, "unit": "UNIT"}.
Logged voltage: {"value": 35, "unit": "V"}
